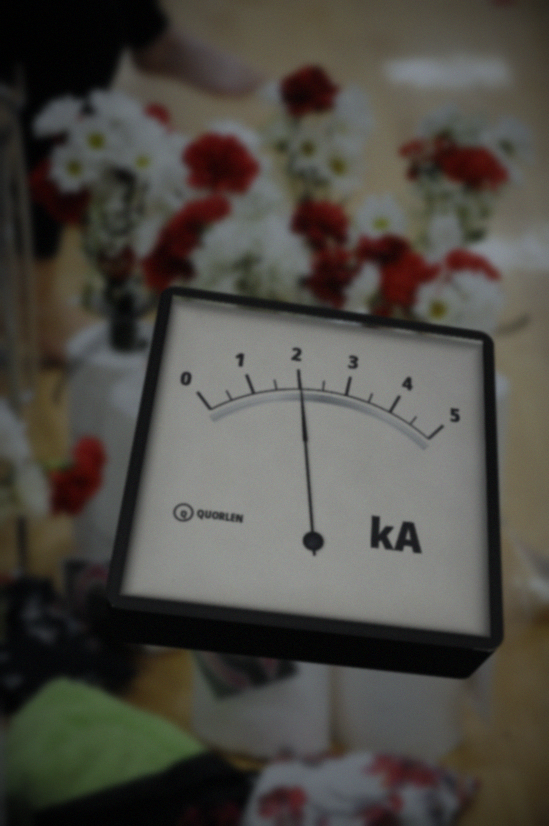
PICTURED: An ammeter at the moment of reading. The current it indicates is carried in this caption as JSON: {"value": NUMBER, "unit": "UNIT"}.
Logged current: {"value": 2, "unit": "kA"}
